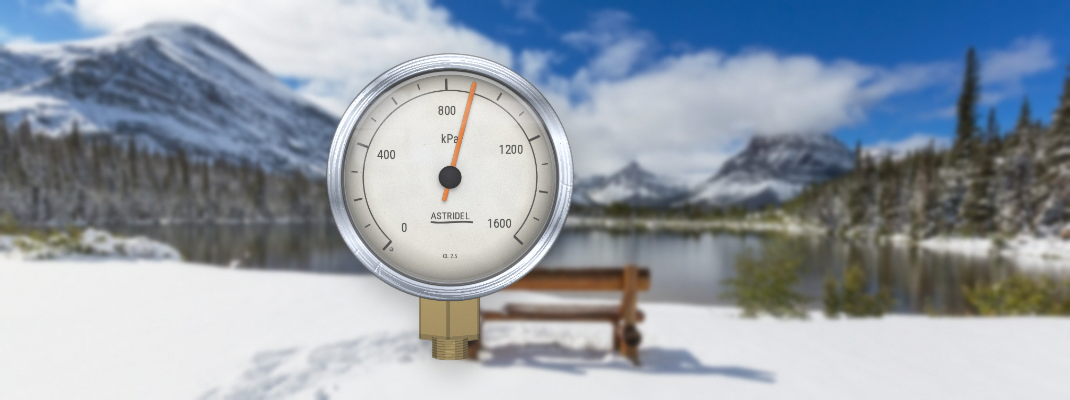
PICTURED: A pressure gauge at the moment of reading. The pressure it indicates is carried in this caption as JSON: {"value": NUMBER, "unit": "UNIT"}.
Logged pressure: {"value": 900, "unit": "kPa"}
